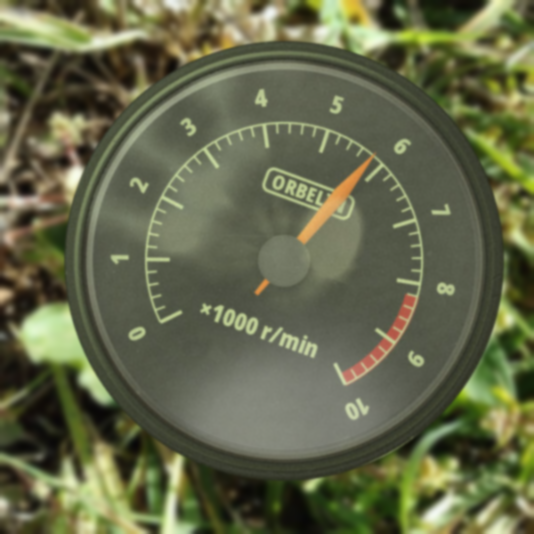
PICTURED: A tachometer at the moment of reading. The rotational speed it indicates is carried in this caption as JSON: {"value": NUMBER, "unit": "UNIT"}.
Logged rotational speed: {"value": 5800, "unit": "rpm"}
